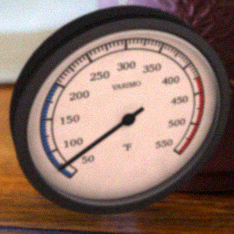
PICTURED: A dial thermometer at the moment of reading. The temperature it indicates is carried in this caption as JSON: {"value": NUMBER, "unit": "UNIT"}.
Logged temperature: {"value": 75, "unit": "°F"}
